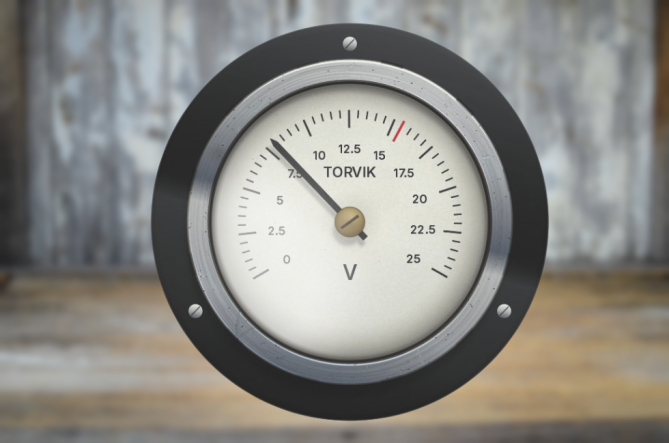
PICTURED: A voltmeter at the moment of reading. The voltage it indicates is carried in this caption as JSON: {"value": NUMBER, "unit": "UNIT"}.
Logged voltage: {"value": 8, "unit": "V"}
